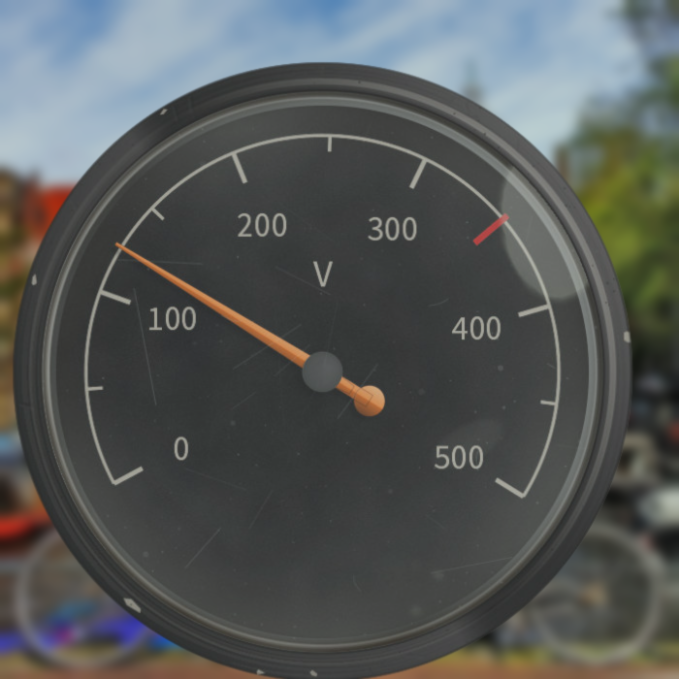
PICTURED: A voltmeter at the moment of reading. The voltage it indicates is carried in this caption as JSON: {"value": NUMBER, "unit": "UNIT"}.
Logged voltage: {"value": 125, "unit": "V"}
